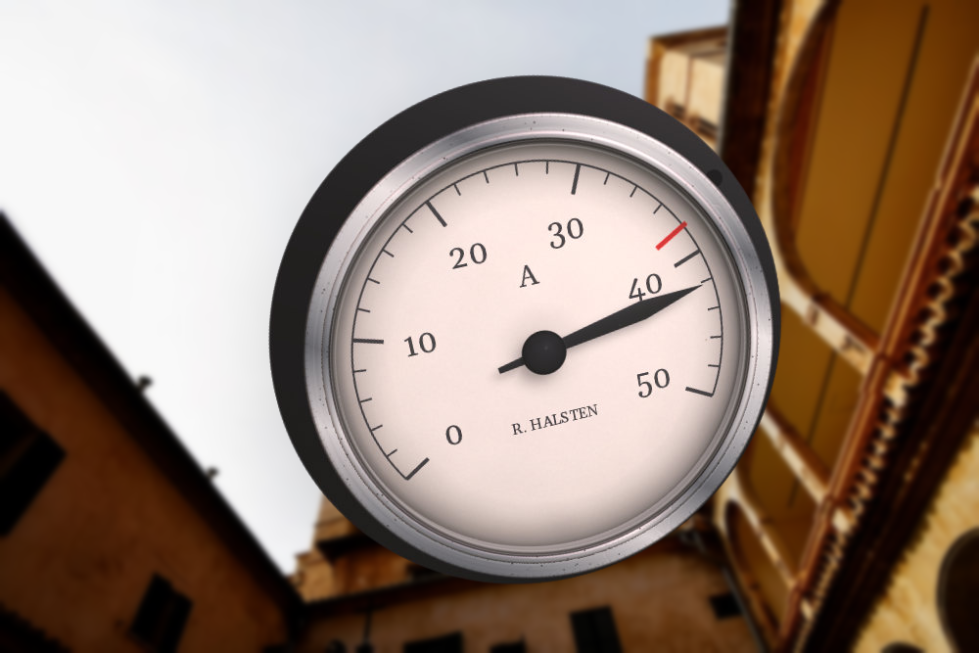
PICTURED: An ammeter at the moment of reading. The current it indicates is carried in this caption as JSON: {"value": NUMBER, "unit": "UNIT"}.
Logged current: {"value": 42, "unit": "A"}
